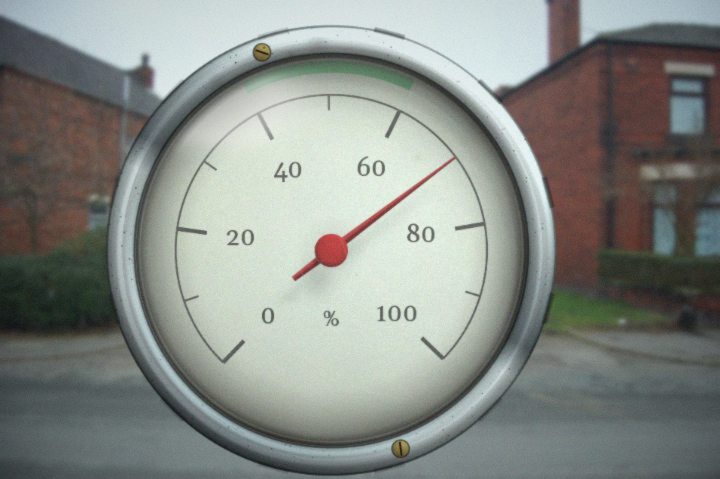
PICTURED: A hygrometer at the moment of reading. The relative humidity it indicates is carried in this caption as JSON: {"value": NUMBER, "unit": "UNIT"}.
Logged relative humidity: {"value": 70, "unit": "%"}
